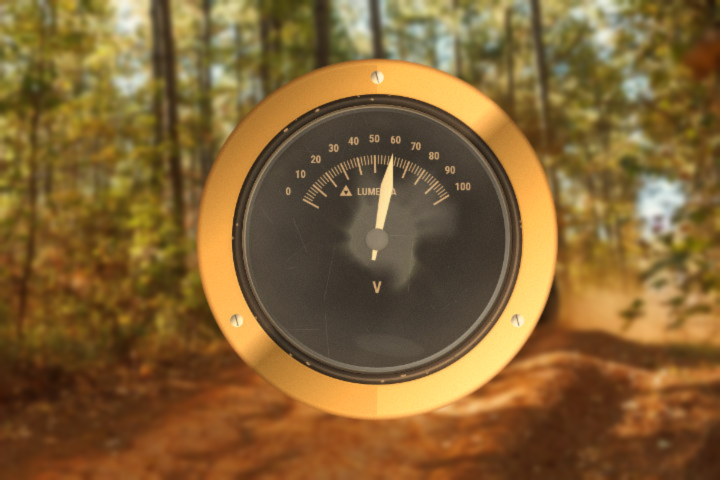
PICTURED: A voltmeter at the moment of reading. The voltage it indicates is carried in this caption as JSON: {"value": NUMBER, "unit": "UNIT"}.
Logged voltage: {"value": 60, "unit": "V"}
